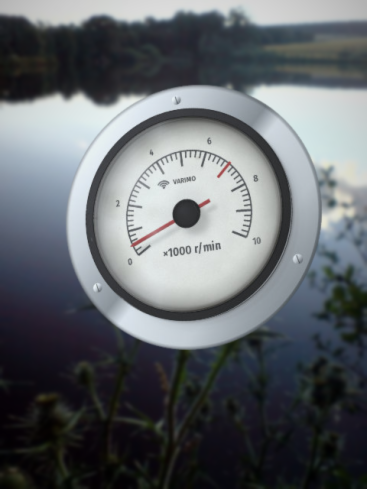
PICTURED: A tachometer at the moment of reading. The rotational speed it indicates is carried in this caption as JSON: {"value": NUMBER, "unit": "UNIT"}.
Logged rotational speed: {"value": 400, "unit": "rpm"}
